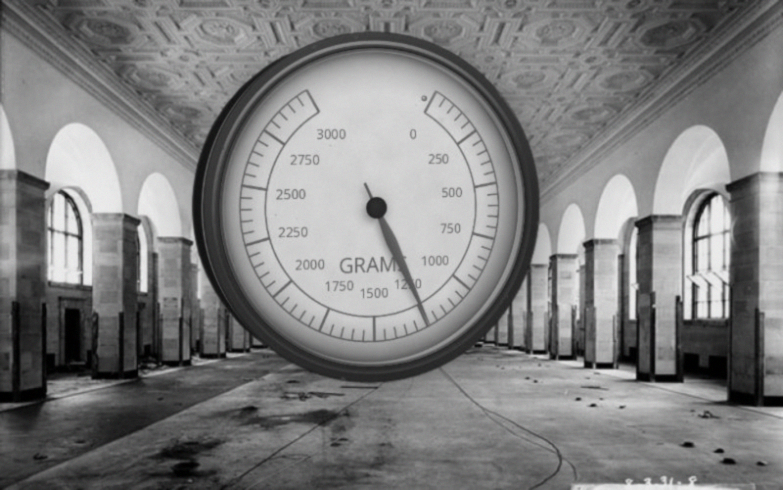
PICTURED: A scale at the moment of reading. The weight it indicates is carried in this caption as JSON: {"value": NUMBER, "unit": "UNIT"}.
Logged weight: {"value": 1250, "unit": "g"}
